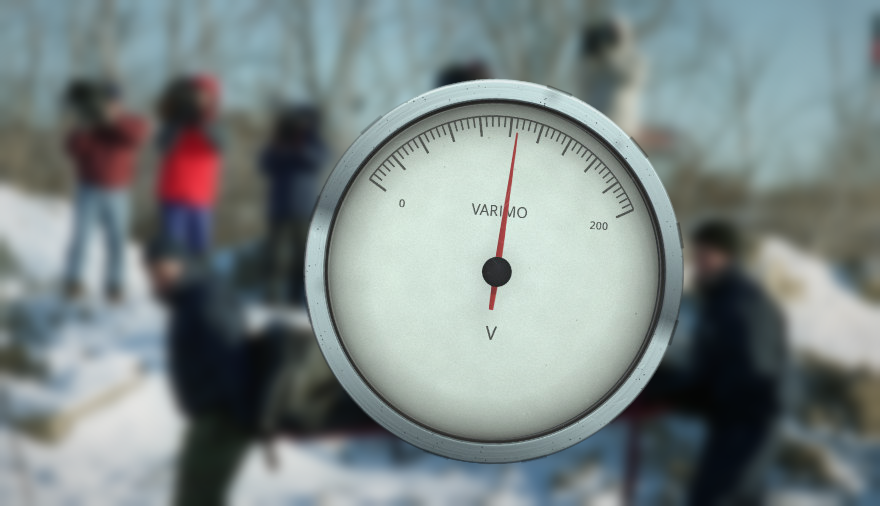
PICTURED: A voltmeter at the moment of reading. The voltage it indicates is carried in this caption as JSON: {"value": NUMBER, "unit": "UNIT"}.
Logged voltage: {"value": 104, "unit": "V"}
